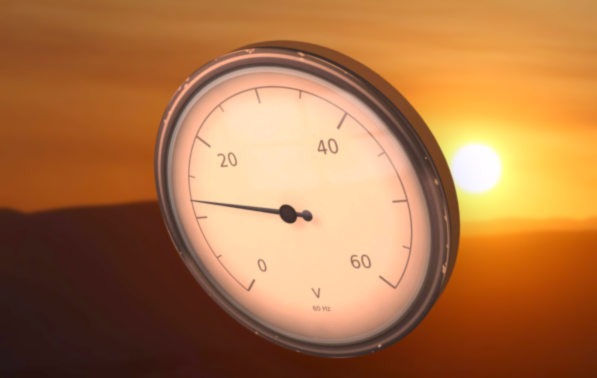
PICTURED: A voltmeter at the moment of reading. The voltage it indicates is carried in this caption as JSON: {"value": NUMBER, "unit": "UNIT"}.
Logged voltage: {"value": 12.5, "unit": "V"}
